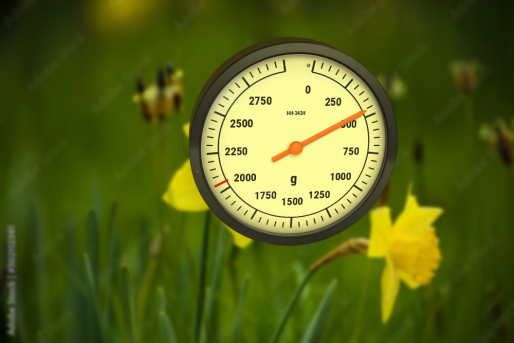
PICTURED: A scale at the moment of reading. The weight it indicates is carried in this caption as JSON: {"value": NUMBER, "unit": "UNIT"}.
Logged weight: {"value": 450, "unit": "g"}
